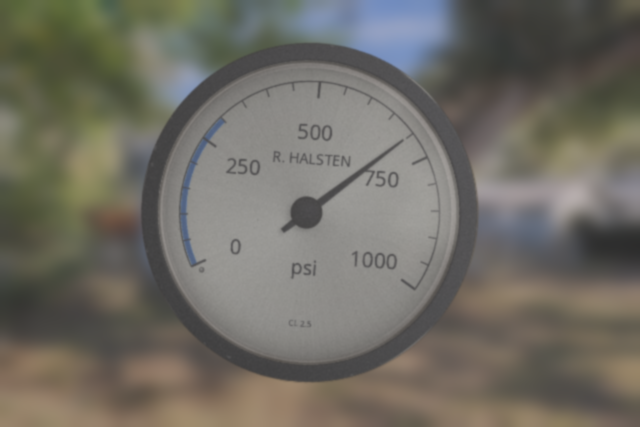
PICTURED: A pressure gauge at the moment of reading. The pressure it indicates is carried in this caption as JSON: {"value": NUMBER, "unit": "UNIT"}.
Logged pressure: {"value": 700, "unit": "psi"}
